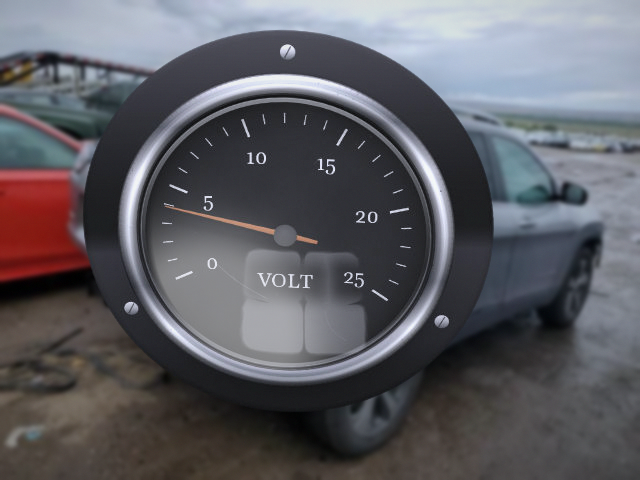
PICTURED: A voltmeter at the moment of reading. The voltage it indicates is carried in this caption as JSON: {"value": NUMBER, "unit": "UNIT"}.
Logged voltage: {"value": 4, "unit": "V"}
